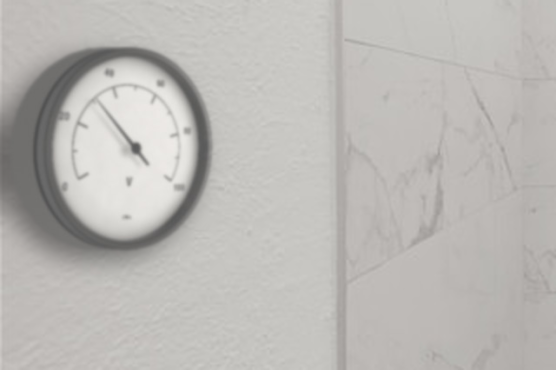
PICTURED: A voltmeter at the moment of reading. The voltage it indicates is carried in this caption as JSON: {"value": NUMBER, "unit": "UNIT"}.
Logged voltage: {"value": 30, "unit": "V"}
